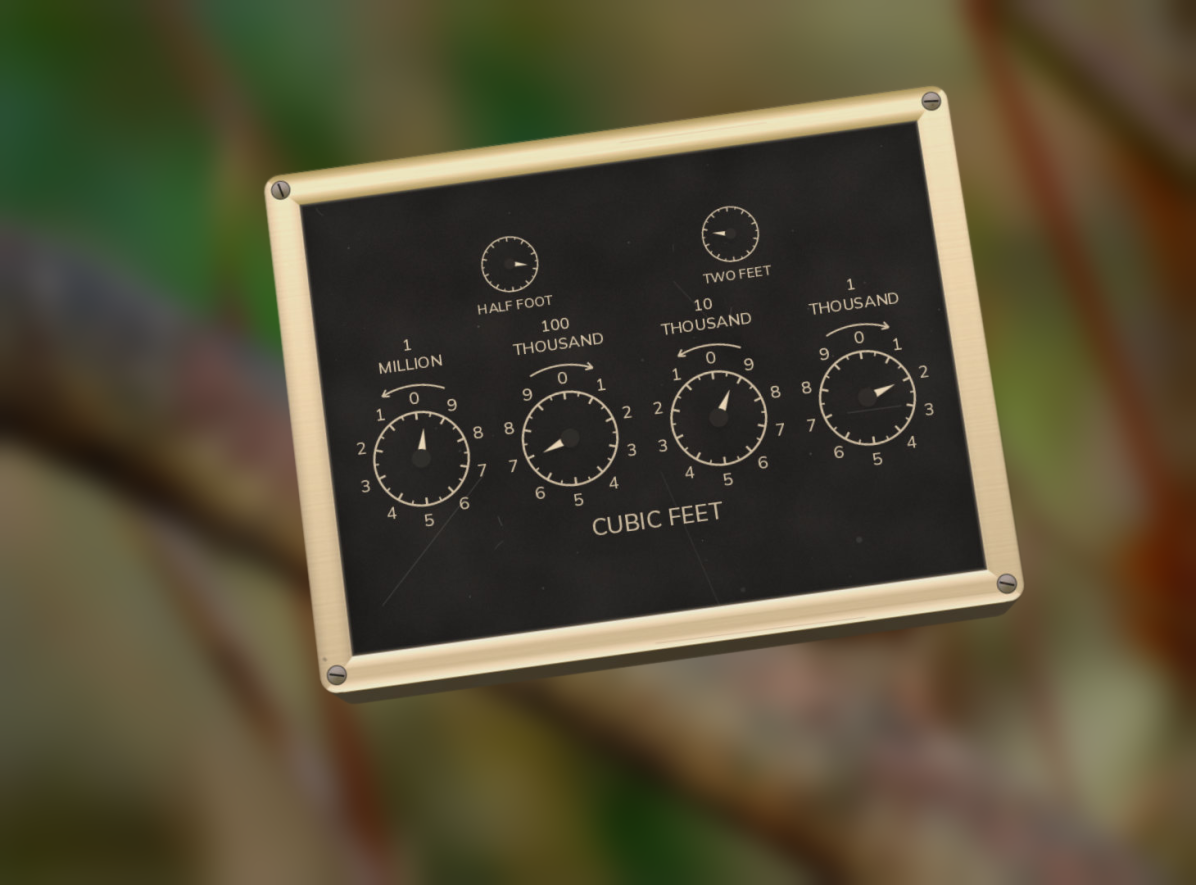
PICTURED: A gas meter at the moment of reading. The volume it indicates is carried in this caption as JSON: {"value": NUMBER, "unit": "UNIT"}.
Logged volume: {"value": 969200, "unit": "ft³"}
